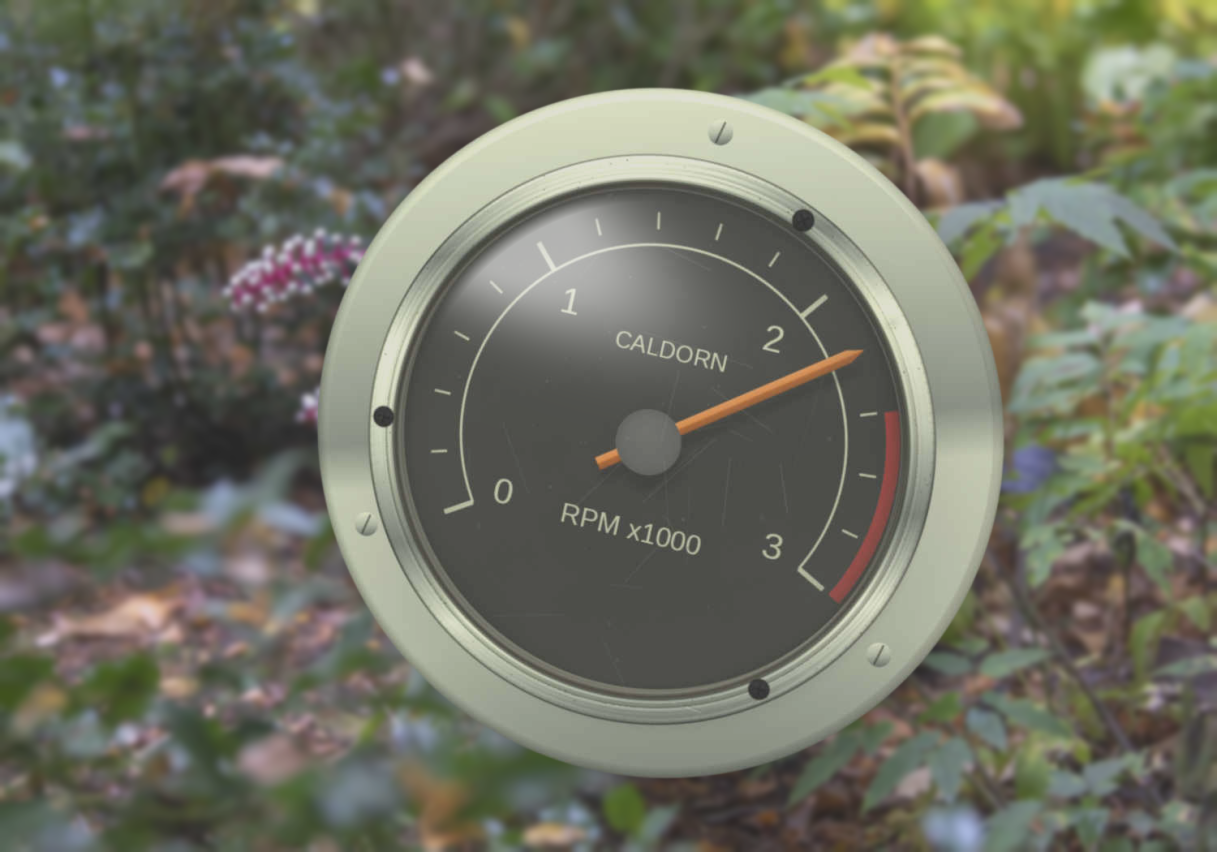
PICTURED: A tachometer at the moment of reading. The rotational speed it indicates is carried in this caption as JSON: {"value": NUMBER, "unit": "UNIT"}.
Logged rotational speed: {"value": 2200, "unit": "rpm"}
